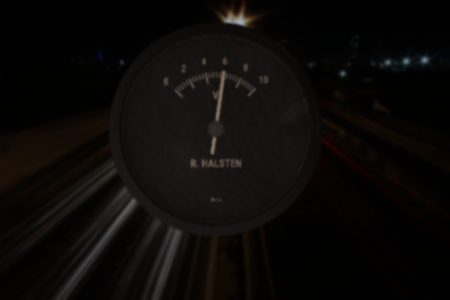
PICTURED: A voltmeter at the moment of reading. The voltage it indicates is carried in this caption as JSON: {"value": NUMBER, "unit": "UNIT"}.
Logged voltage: {"value": 6, "unit": "V"}
